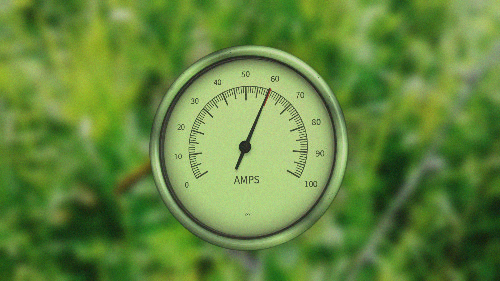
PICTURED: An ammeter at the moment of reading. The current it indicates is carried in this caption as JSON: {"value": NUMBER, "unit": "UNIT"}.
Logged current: {"value": 60, "unit": "A"}
